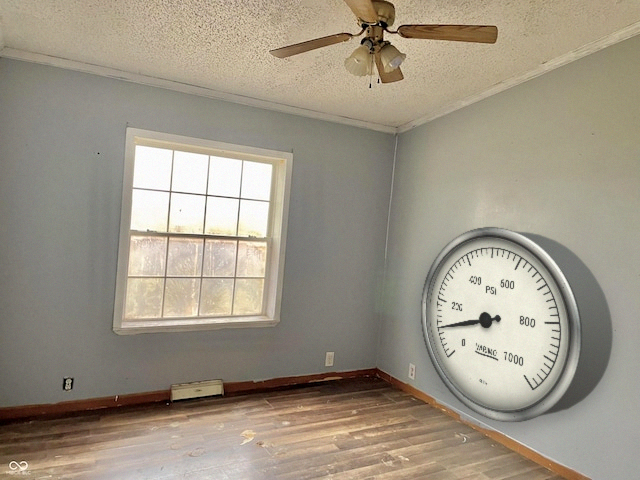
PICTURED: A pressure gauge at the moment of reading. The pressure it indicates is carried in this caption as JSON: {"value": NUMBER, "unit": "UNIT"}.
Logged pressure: {"value": 100, "unit": "psi"}
